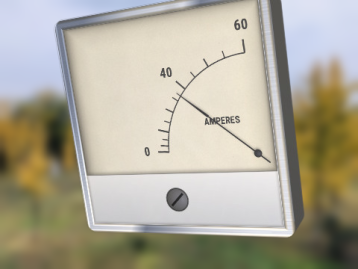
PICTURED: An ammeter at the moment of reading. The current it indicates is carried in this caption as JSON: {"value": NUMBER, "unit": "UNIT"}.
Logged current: {"value": 37.5, "unit": "A"}
